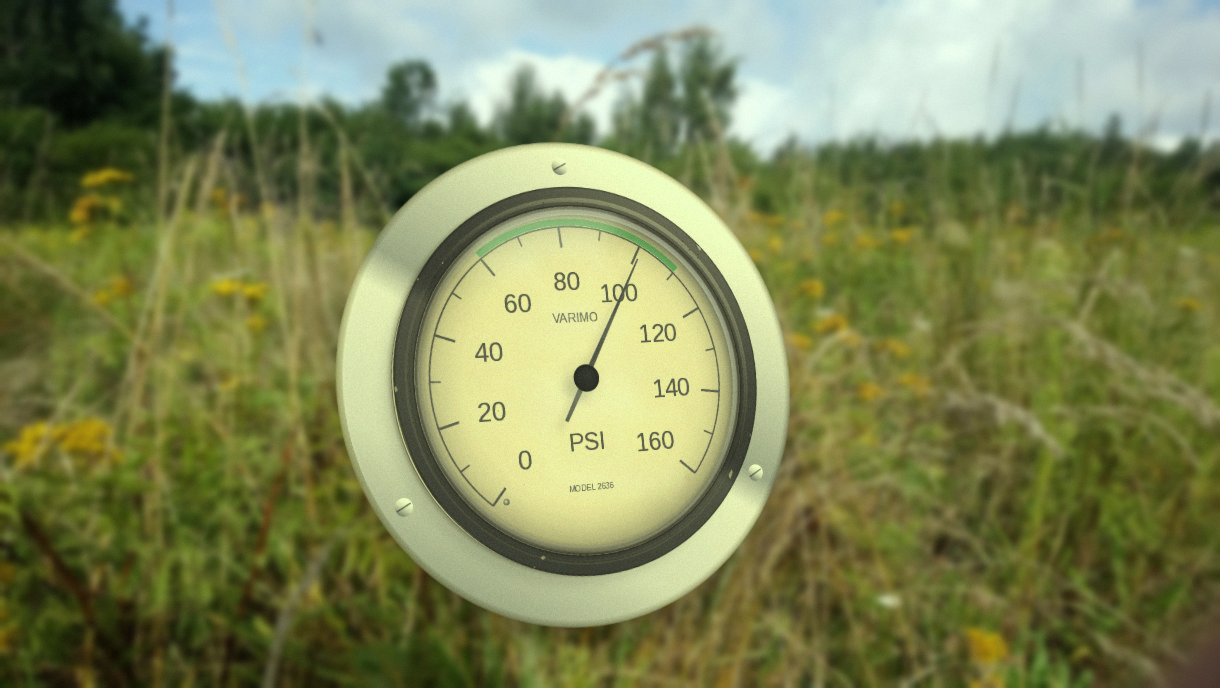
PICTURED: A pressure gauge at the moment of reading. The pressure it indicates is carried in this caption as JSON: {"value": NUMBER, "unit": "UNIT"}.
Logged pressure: {"value": 100, "unit": "psi"}
